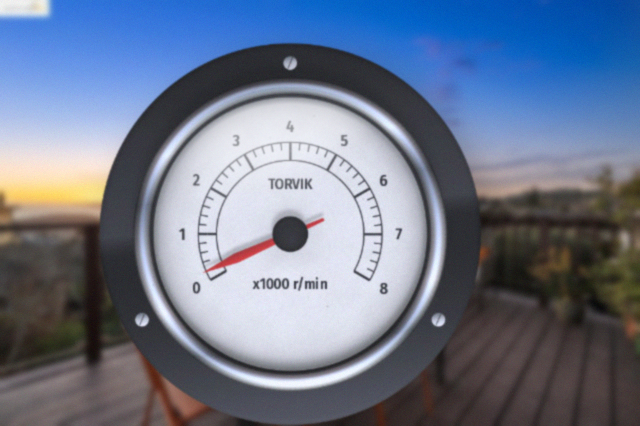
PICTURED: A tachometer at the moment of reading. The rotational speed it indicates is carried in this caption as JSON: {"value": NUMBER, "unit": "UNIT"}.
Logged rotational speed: {"value": 200, "unit": "rpm"}
